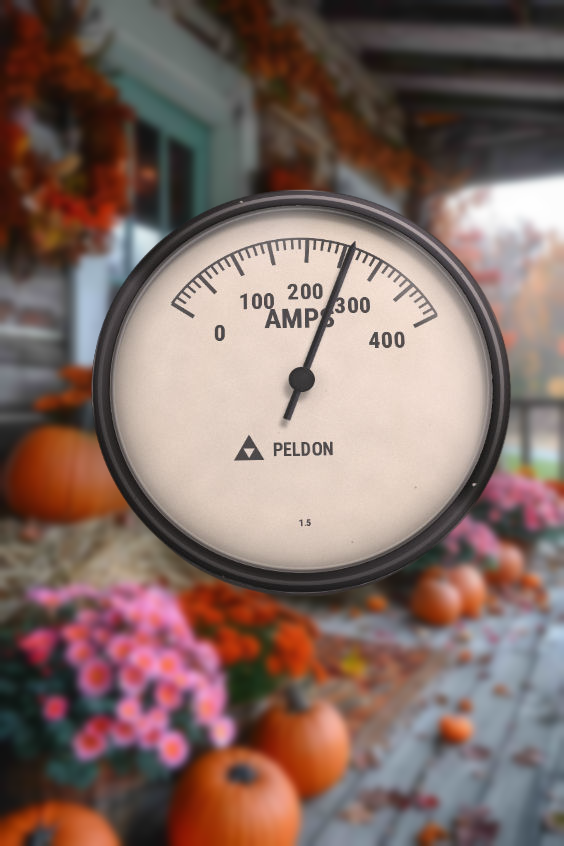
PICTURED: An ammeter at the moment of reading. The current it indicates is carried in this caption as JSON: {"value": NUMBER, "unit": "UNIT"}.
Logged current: {"value": 260, "unit": "A"}
